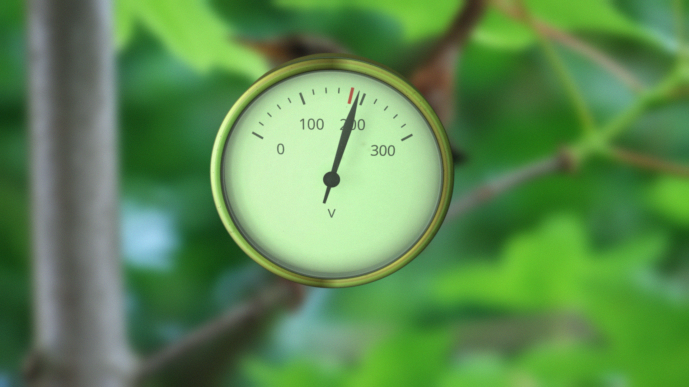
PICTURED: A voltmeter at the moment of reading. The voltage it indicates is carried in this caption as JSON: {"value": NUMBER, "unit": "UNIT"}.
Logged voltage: {"value": 190, "unit": "V"}
